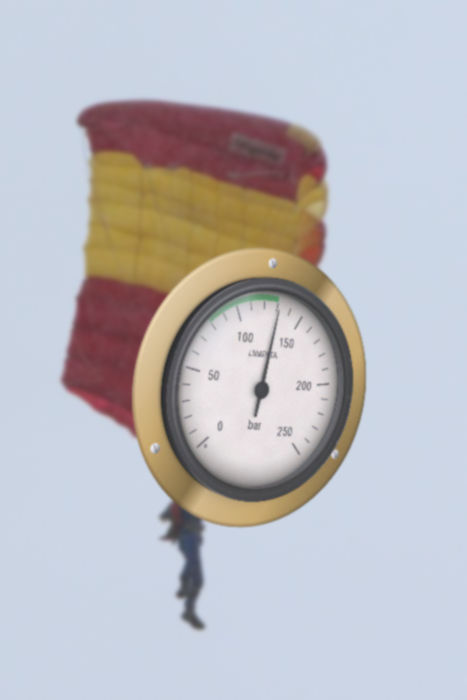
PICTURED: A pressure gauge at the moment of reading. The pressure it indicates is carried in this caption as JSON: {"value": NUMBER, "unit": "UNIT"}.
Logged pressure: {"value": 130, "unit": "bar"}
